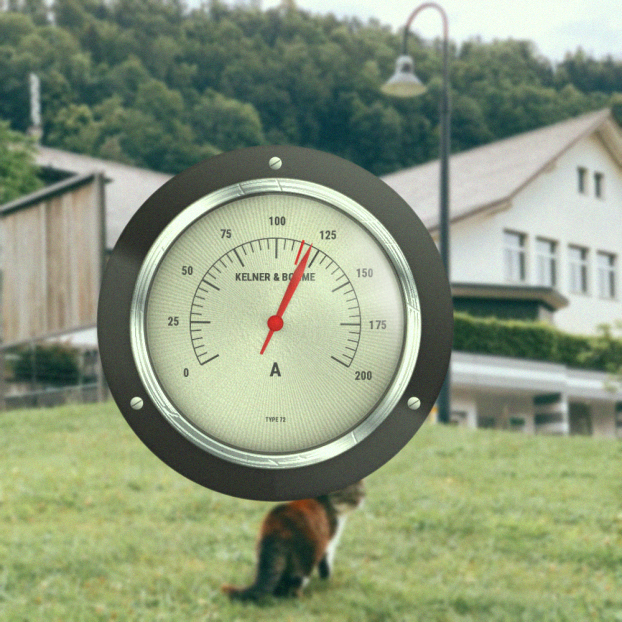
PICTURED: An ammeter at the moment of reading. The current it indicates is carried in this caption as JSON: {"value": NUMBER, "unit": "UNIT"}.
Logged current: {"value": 120, "unit": "A"}
